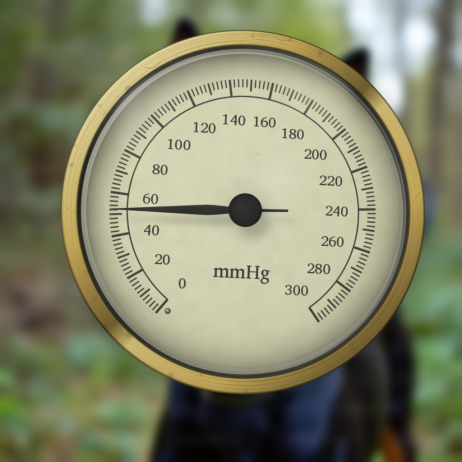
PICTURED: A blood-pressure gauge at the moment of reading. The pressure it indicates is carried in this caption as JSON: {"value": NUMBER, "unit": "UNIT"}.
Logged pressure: {"value": 52, "unit": "mmHg"}
